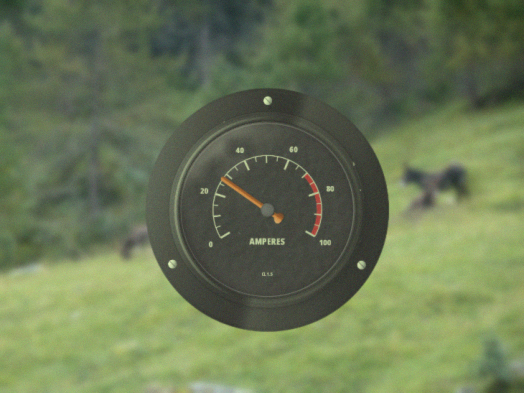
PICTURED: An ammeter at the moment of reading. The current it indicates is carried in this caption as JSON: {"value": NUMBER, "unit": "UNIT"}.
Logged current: {"value": 27.5, "unit": "A"}
